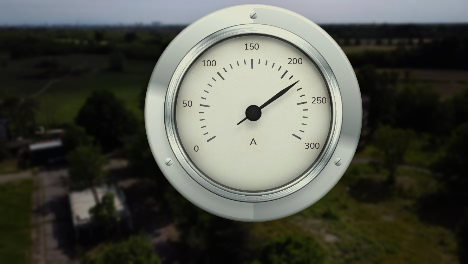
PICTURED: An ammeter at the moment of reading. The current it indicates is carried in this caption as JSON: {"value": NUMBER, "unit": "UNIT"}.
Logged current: {"value": 220, "unit": "A"}
